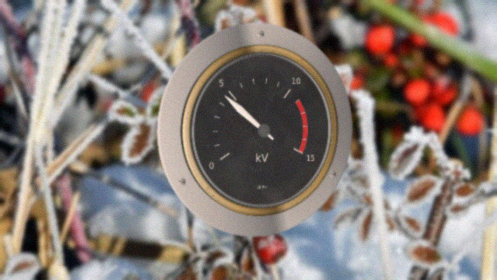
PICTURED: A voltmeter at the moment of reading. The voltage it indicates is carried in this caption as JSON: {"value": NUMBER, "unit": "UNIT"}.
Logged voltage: {"value": 4.5, "unit": "kV"}
